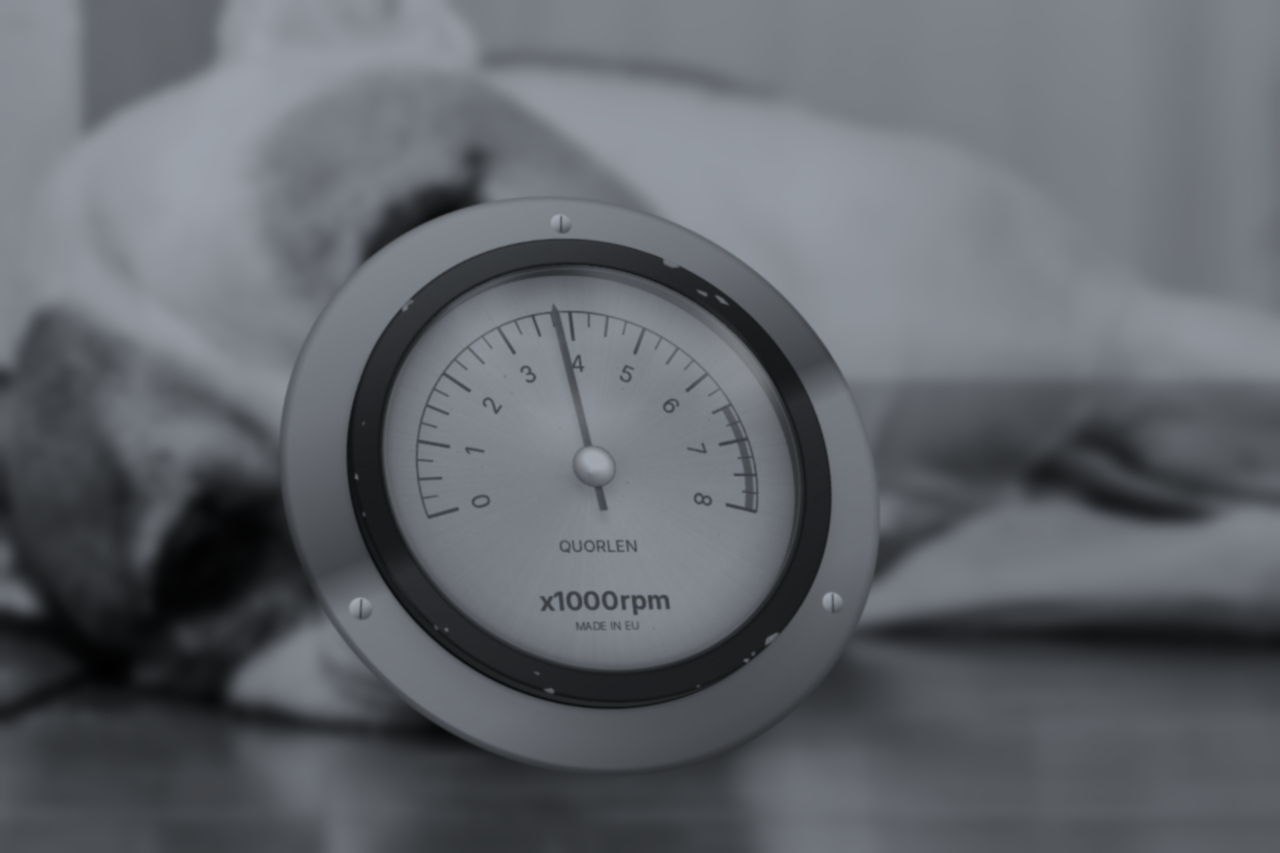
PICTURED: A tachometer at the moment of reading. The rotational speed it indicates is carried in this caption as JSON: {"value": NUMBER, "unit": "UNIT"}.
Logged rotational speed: {"value": 3750, "unit": "rpm"}
